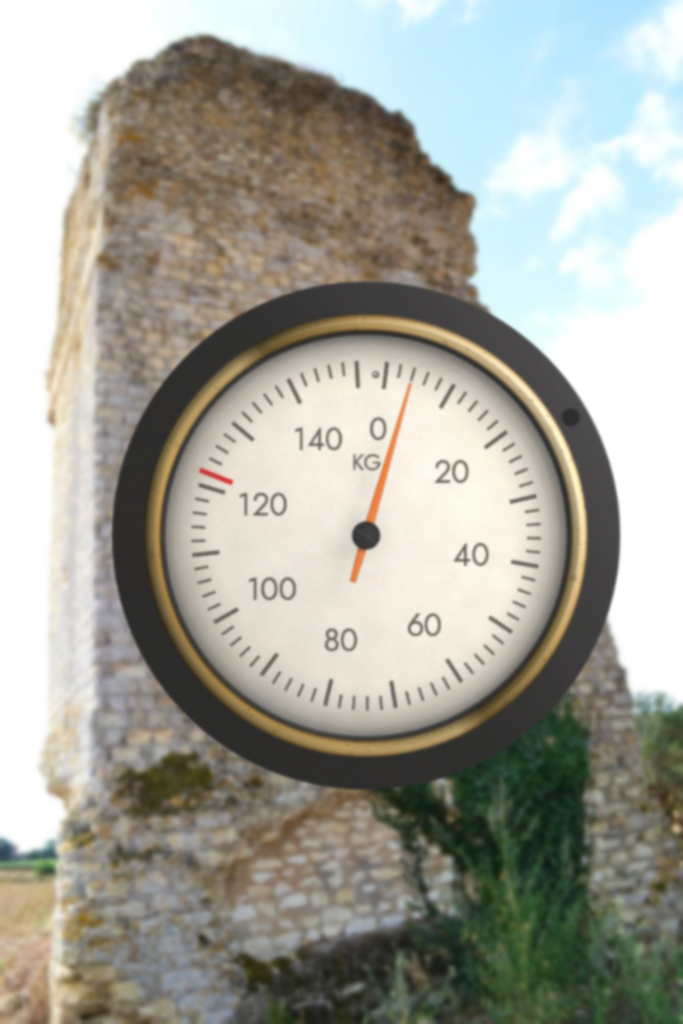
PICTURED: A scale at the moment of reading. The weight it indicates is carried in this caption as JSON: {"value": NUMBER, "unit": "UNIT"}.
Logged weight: {"value": 4, "unit": "kg"}
